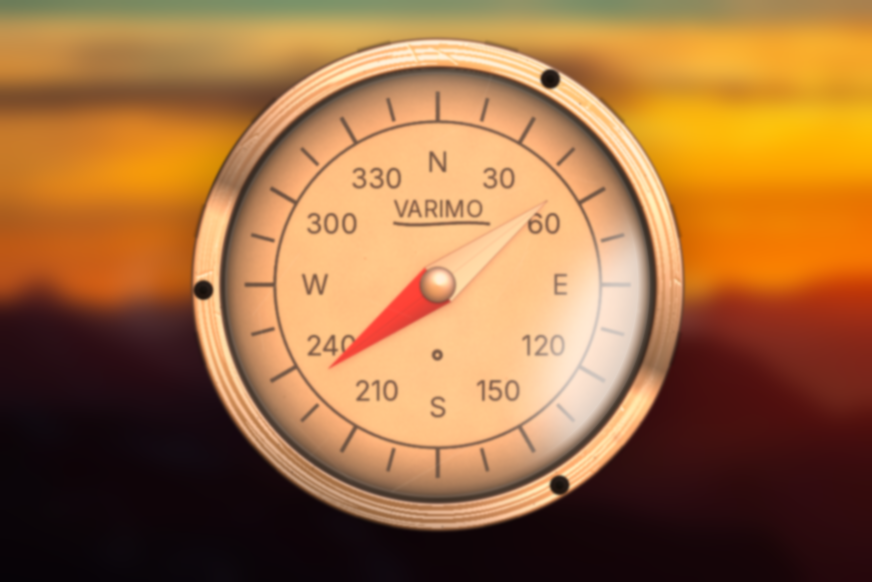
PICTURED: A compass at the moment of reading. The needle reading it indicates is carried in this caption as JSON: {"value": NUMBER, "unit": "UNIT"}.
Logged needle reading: {"value": 232.5, "unit": "°"}
